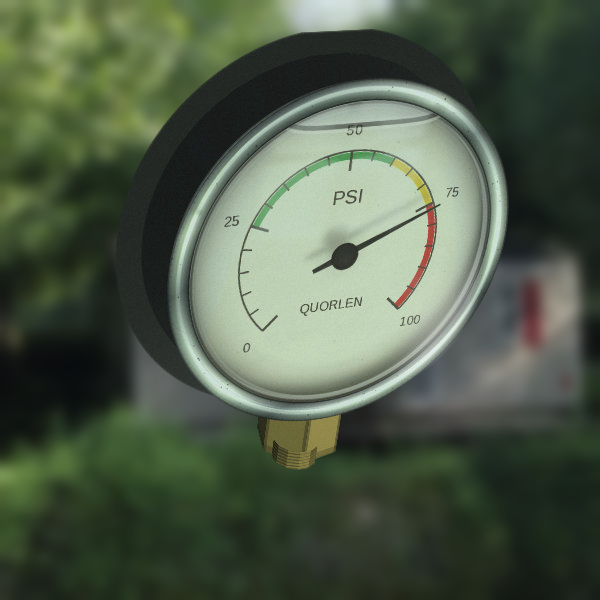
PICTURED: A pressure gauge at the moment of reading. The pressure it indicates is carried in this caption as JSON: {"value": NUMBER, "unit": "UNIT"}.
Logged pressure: {"value": 75, "unit": "psi"}
